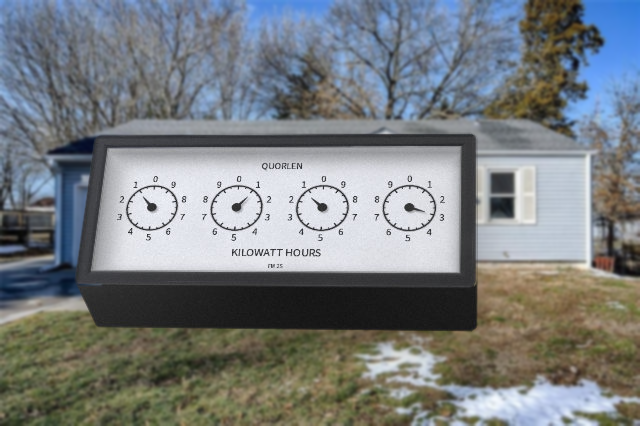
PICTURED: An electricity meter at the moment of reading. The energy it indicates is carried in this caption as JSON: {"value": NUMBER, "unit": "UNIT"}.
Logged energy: {"value": 1113, "unit": "kWh"}
